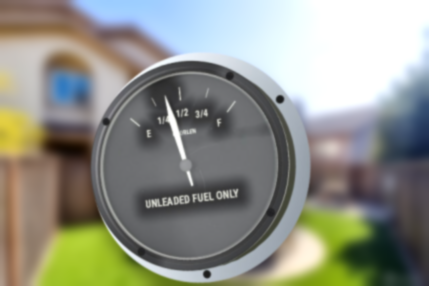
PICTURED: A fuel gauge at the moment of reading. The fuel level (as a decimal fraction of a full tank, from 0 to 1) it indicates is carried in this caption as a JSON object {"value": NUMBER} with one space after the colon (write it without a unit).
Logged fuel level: {"value": 0.375}
